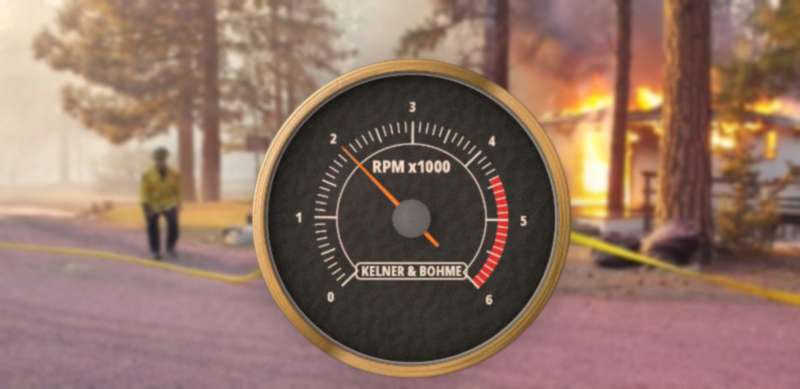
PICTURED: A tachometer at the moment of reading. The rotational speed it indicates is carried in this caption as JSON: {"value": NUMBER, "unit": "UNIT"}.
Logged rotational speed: {"value": 2000, "unit": "rpm"}
